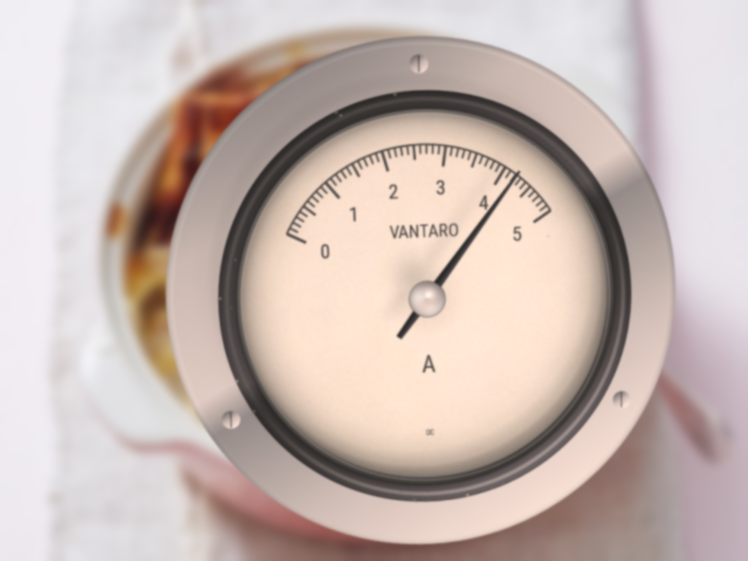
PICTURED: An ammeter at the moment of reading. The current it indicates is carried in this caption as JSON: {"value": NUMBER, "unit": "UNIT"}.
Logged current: {"value": 4.2, "unit": "A"}
